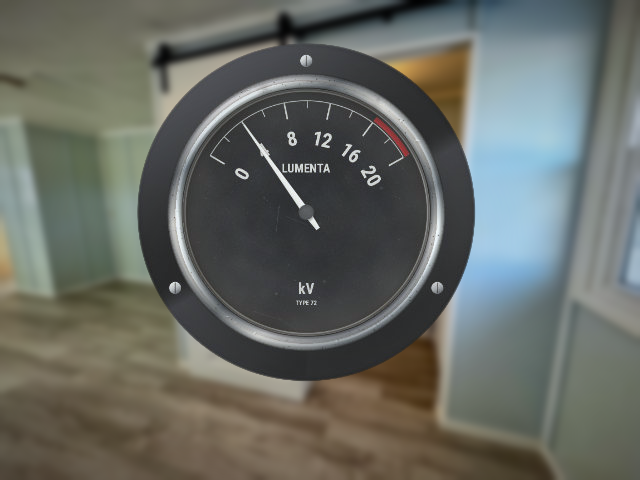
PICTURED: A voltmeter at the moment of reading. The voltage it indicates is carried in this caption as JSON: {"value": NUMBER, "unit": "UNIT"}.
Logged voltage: {"value": 4, "unit": "kV"}
